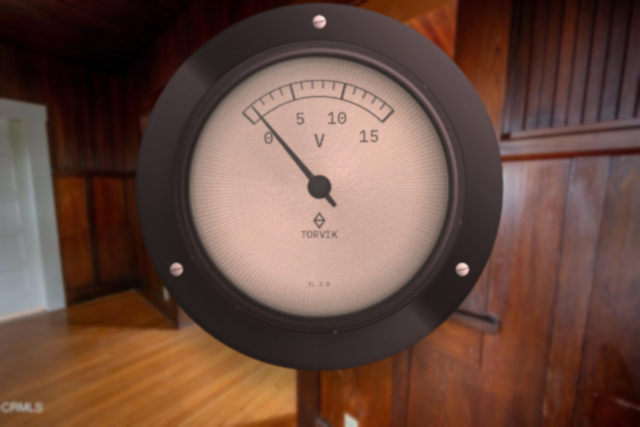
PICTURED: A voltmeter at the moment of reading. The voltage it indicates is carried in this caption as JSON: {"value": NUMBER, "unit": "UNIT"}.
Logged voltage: {"value": 1, "unit": "V"}
